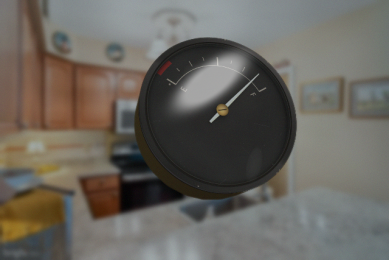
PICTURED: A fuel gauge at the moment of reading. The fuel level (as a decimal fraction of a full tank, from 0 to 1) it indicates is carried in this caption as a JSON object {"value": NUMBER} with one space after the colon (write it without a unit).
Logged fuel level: {"value": 0.875}
